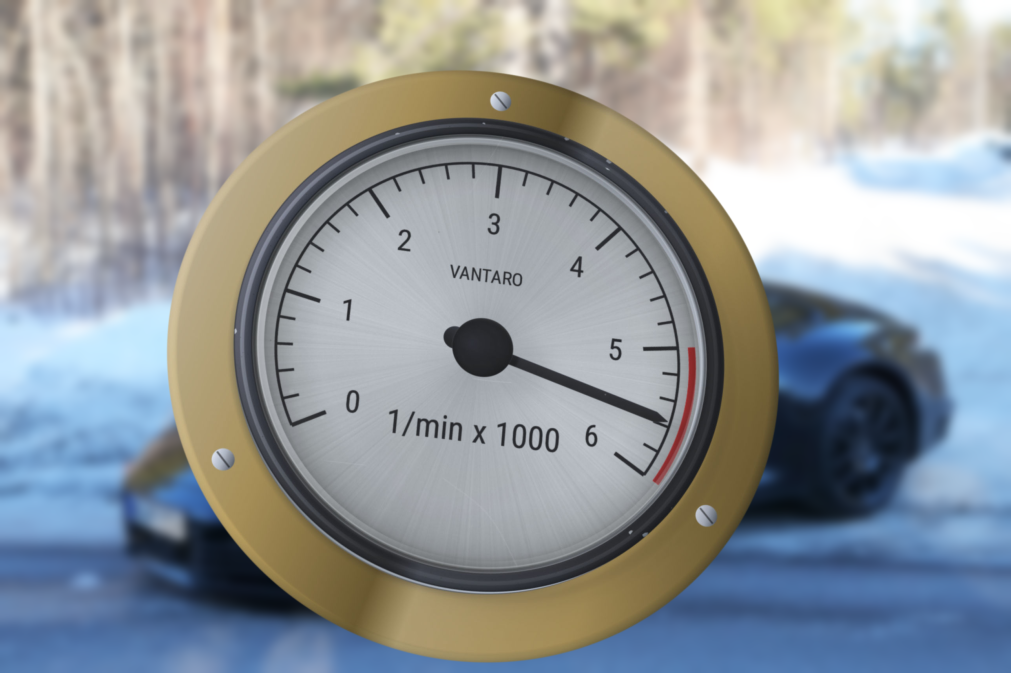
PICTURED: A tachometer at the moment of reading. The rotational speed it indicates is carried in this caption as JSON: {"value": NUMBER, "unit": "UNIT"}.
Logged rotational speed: {"value": 5600, "unit": "rpm"}
